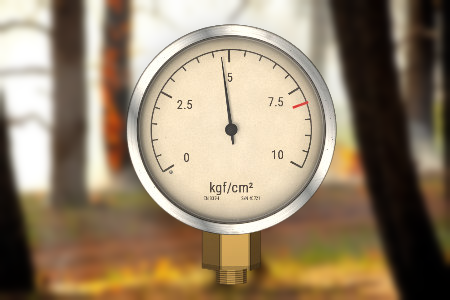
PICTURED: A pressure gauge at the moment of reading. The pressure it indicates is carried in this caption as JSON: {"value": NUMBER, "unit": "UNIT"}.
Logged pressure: {"value": 4.75, "unit": "kg/cm²"}
